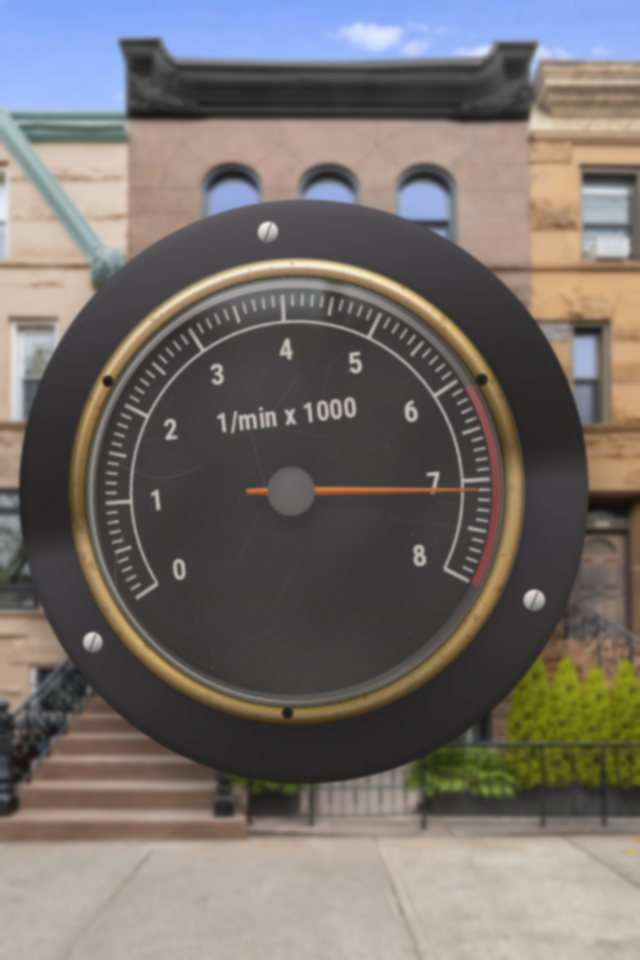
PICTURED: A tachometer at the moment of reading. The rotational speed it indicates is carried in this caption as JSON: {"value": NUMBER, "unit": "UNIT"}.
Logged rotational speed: {"value": 7100, "unit": "rpm"}
